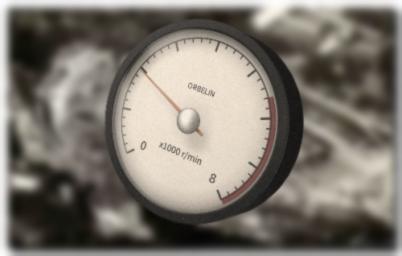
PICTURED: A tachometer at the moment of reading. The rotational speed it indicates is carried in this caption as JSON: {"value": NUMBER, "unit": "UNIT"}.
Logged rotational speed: {"value": 2000, "unit": "rpm"}
